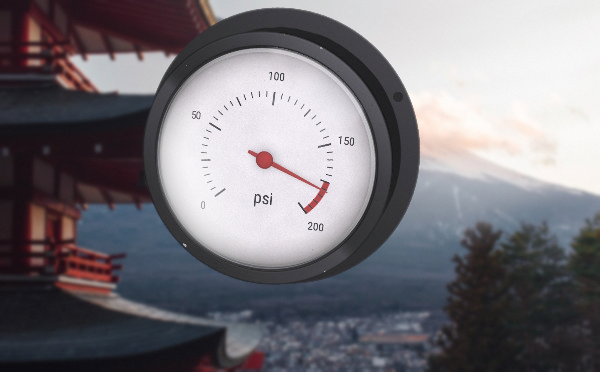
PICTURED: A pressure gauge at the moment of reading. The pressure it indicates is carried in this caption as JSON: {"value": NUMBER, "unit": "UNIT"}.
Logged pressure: {"value": 180, "unit": "psi"}
